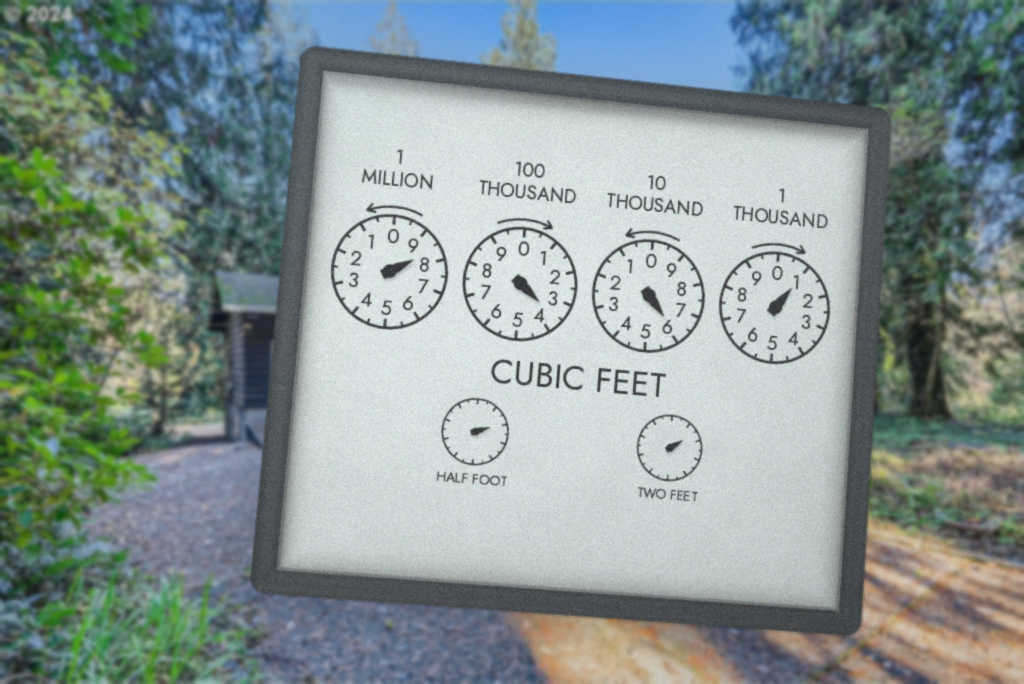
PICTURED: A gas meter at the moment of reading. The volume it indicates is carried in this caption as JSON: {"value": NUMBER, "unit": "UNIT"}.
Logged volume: {"value": 836100, "unit": "ft³"}
